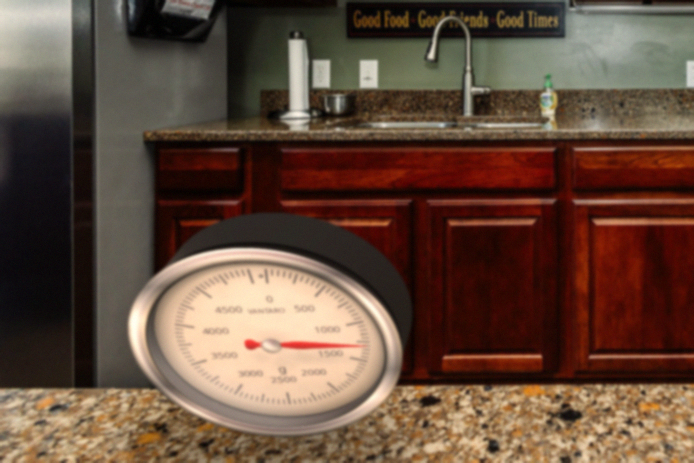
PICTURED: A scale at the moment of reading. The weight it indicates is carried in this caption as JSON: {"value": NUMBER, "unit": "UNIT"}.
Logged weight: {"value": 1250, "unit": "g"}
